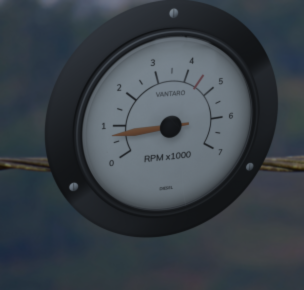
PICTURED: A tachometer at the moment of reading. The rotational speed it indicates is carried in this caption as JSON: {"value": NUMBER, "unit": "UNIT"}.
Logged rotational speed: {"value": 750, "unit": "rpm"}
